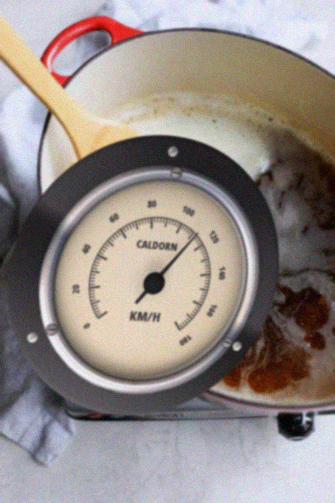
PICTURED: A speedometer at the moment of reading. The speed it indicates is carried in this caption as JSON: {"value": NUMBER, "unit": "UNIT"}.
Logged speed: {"value": 110, "unit": "km/h"}
